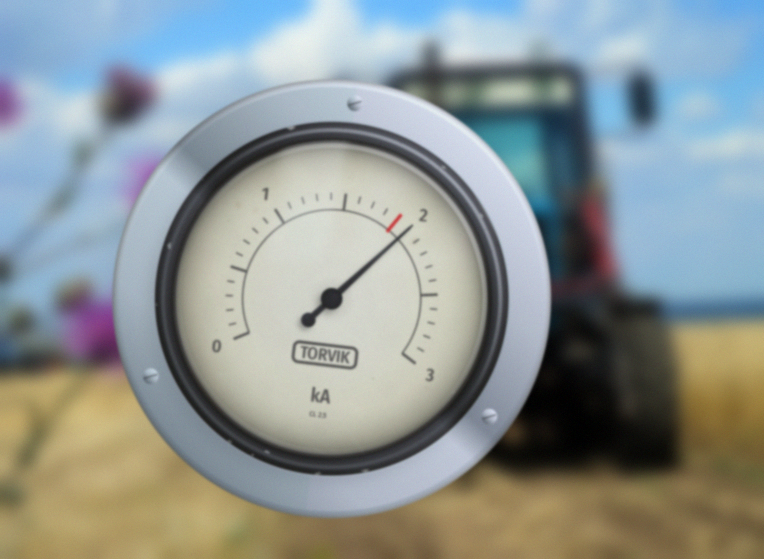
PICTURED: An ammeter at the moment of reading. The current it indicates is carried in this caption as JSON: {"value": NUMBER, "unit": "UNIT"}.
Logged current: {"value": 2, "unit": "kA"}
